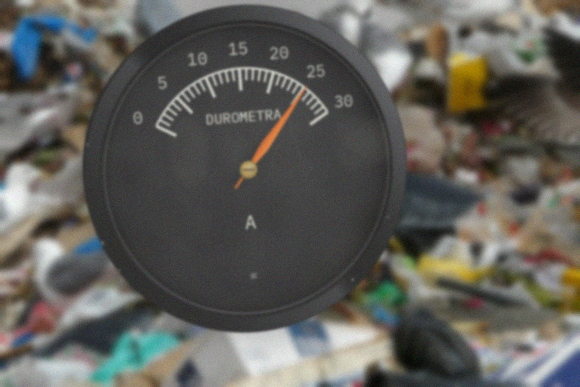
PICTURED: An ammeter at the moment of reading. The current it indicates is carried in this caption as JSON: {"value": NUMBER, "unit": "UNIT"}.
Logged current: {"value": 25, "unit": "A"}
